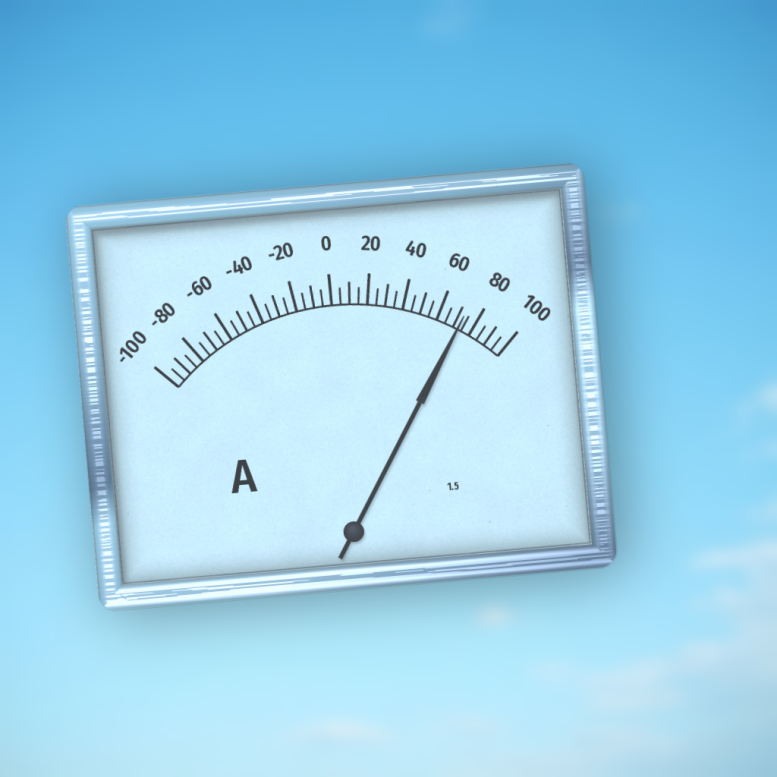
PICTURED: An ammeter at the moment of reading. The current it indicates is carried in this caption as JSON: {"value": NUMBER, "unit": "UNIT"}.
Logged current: {"value": 72.5, "unit": "A"}
